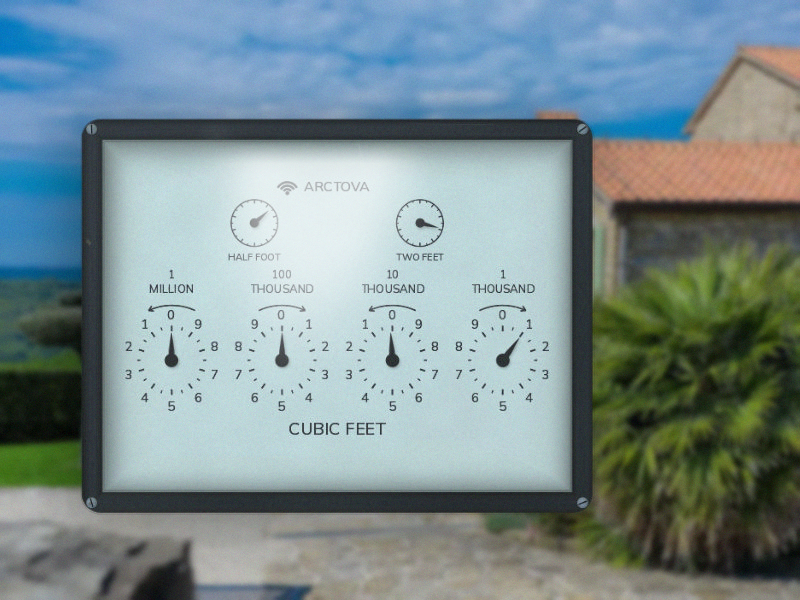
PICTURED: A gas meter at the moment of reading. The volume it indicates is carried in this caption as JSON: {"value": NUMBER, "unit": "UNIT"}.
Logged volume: {"value": 100, "unit": "ft³"}
